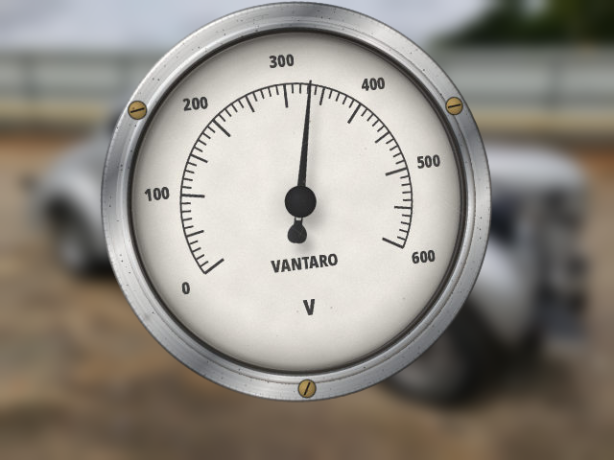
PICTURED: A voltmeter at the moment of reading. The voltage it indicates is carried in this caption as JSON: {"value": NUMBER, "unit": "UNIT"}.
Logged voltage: {"value": 330, "unit": "V"}
